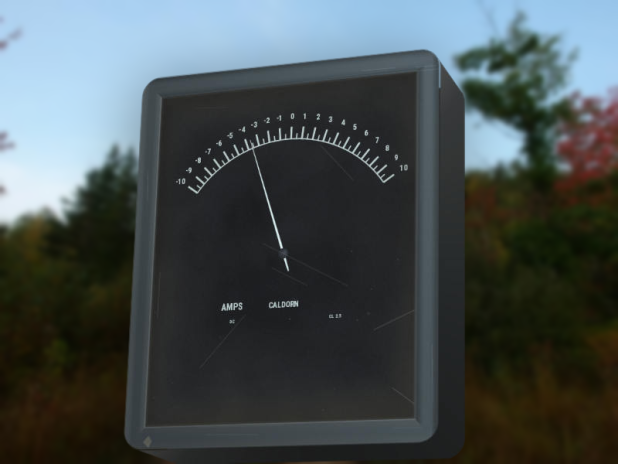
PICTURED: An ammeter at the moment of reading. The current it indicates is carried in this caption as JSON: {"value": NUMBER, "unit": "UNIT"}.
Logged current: {"value": -3.5, "unit": "A"}
